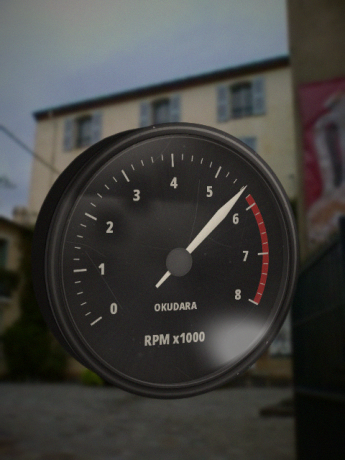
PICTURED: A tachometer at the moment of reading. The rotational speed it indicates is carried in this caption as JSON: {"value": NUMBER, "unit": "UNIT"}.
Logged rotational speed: {"value": 5600, "unit": "rpm"}
